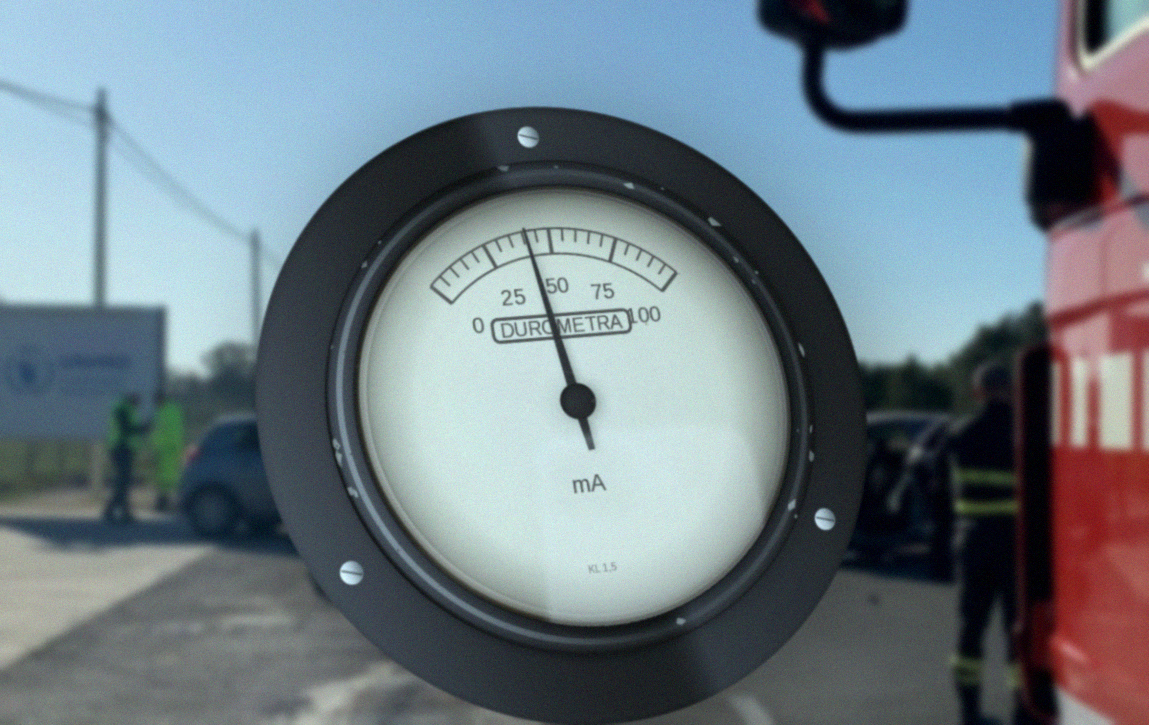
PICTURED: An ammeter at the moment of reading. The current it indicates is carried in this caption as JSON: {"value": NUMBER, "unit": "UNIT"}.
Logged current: {"value": 40, "unit": "mA"}
